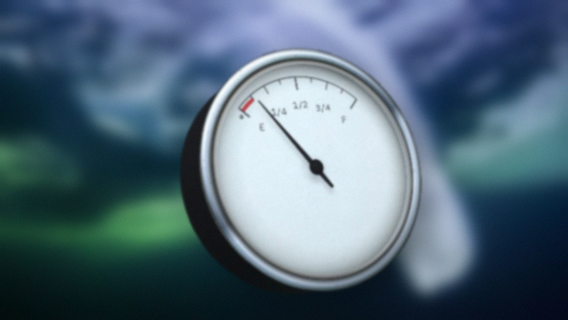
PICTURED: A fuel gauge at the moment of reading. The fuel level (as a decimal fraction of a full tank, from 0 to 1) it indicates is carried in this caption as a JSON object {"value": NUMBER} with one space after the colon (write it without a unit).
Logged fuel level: {"value": 0.125}
